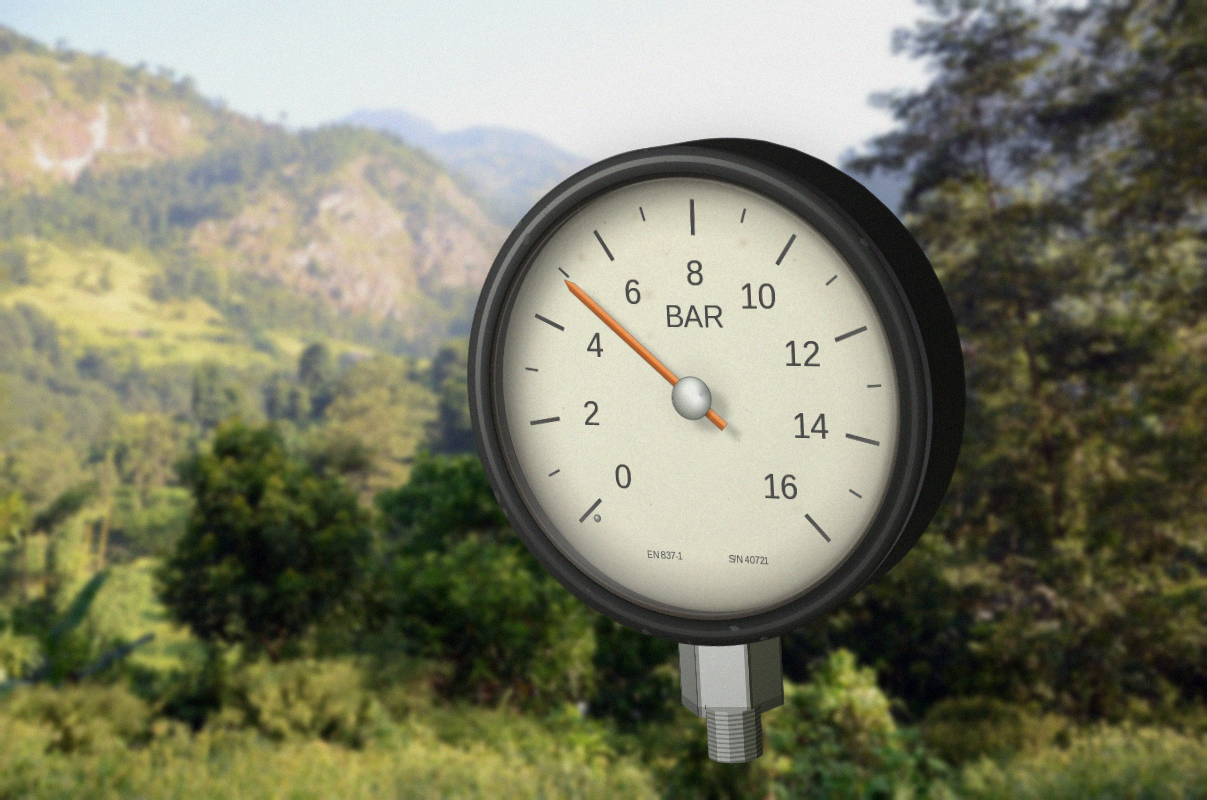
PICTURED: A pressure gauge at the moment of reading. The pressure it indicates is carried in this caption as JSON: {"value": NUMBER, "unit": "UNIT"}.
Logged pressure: {"value": 5, "unit": "bar"}
